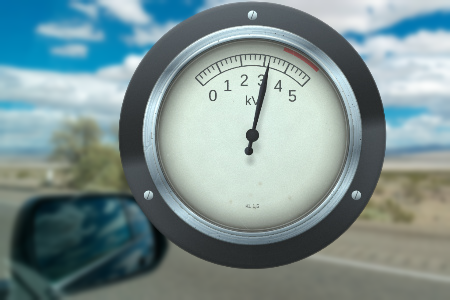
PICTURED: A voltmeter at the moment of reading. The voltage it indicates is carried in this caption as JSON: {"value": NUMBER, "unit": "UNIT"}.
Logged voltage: {"value": 3.2, "unit": "kV"}
